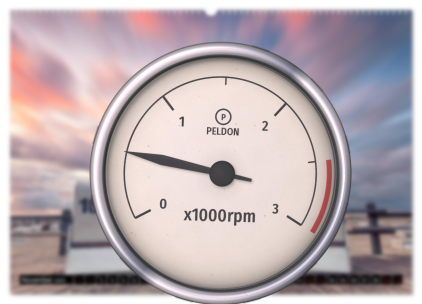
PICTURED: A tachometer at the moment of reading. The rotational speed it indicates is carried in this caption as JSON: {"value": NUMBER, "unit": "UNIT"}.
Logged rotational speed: {"value": 500, "unit": "rpm"}
